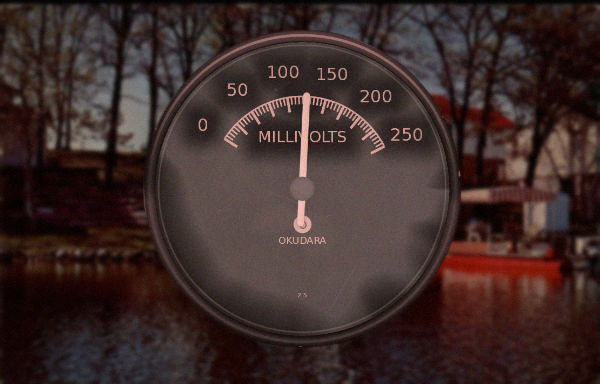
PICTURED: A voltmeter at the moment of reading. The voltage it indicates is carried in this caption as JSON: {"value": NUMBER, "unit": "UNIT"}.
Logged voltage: {"value": 125, "unit": "mV"}
